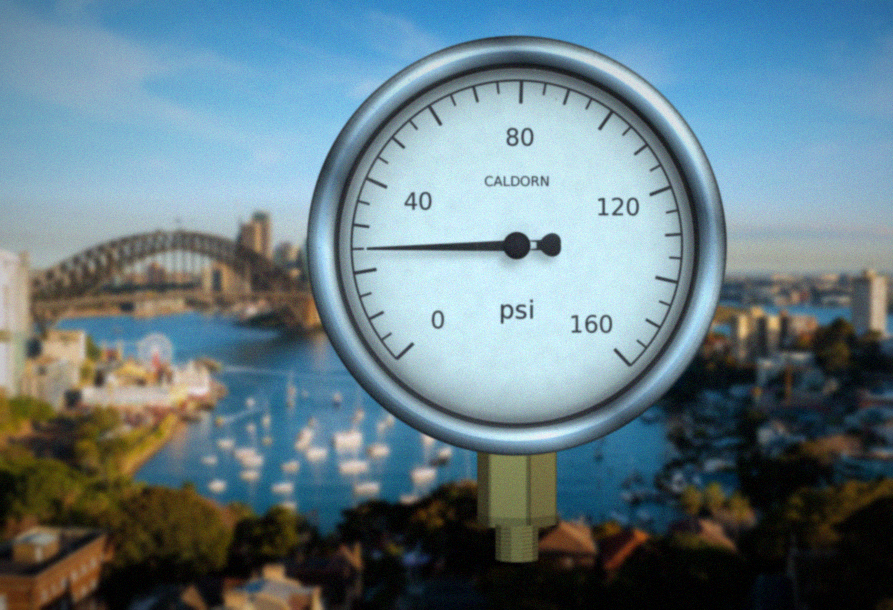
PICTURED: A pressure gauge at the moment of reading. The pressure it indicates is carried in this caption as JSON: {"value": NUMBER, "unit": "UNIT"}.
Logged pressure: {"value": 25, "unit": "psi"}
